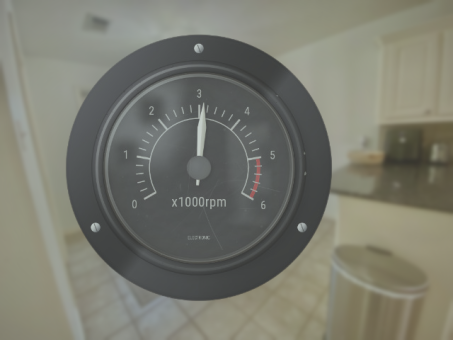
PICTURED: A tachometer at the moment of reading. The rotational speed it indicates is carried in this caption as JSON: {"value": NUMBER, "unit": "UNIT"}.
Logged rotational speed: {"value": 3100, "unit": "rpm"}
